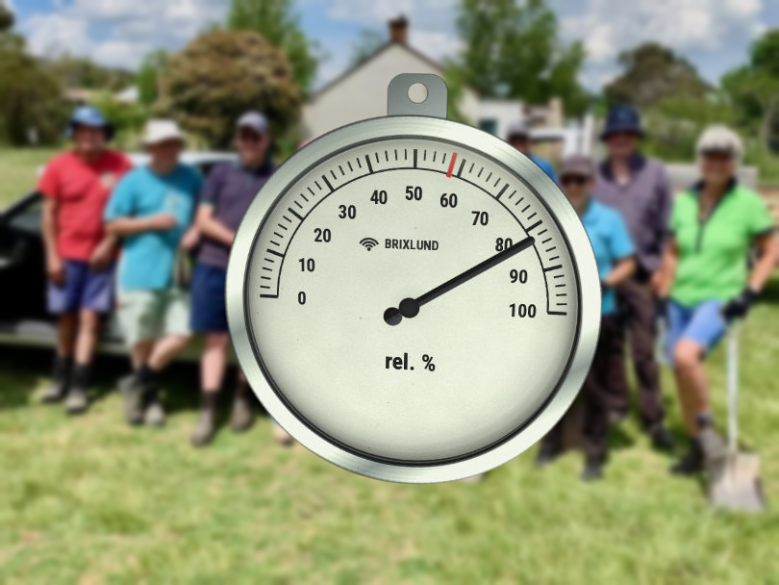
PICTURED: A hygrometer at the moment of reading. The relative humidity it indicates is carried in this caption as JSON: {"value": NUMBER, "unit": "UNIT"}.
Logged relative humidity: {"value": 82, "unit": "%"}
